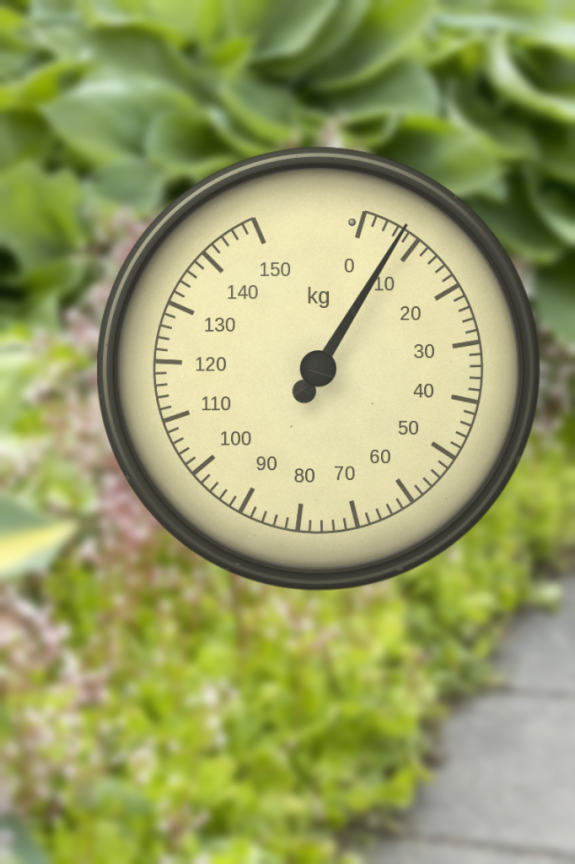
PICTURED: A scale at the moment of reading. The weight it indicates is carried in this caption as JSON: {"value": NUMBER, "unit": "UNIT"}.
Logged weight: {"value": 7, "unit": "kg"}
